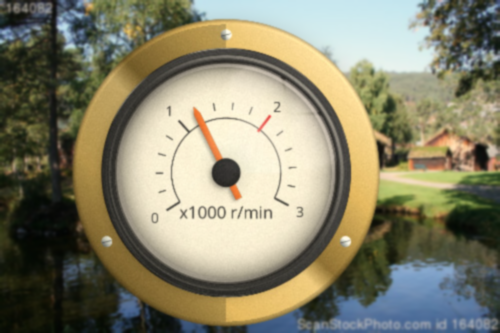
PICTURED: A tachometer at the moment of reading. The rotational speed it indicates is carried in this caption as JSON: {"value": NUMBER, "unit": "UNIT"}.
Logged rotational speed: {"value": 1200, "unit": "rpm"}
